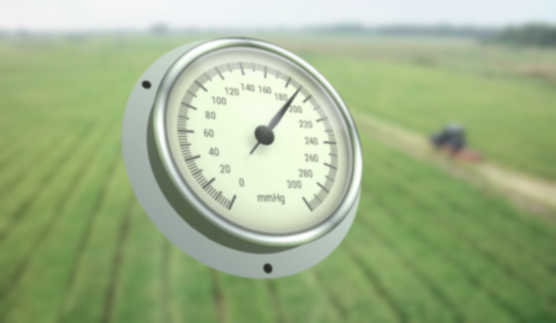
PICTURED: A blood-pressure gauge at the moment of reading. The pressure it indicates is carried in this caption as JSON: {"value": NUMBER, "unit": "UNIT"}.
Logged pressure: {"value": 190, "unit": "mmHg"}
